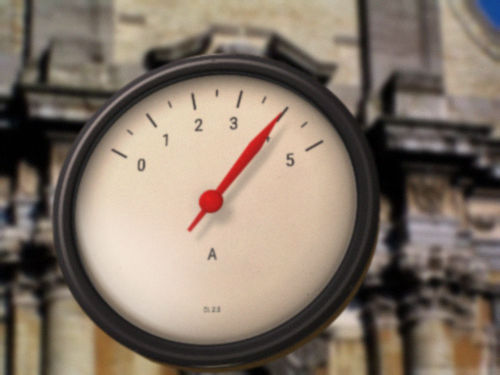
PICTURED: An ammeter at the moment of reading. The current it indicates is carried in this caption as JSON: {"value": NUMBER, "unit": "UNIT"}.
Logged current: {"value": 4, "unit": "A"}
